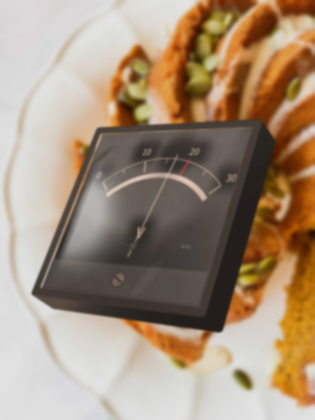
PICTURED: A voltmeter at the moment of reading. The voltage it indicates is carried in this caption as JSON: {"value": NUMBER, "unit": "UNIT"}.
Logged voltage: {"value": 17.5, "unit": "V"}
